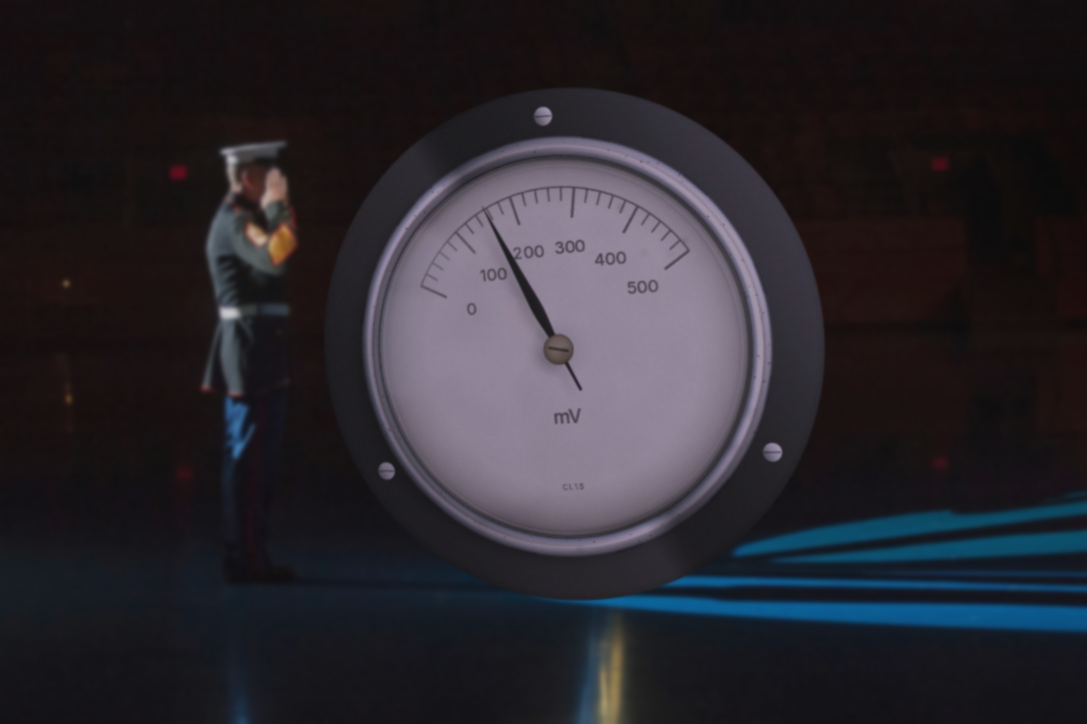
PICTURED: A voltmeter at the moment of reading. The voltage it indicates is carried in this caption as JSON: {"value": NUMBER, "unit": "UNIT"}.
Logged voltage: {"value": 160, "unit": "mV"}
